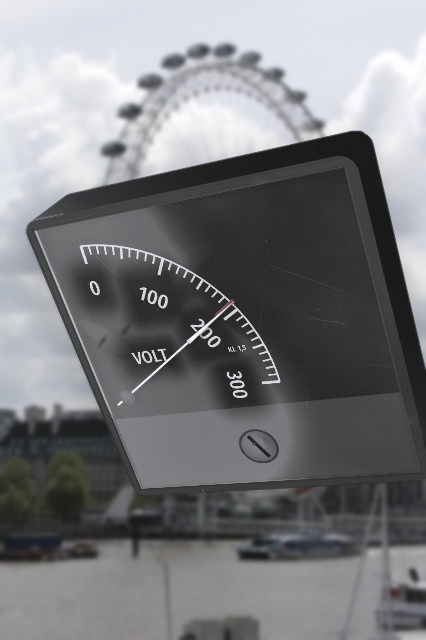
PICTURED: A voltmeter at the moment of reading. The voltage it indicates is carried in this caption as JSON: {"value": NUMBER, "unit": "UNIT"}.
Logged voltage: {"value": 190, "unit": "V"}
